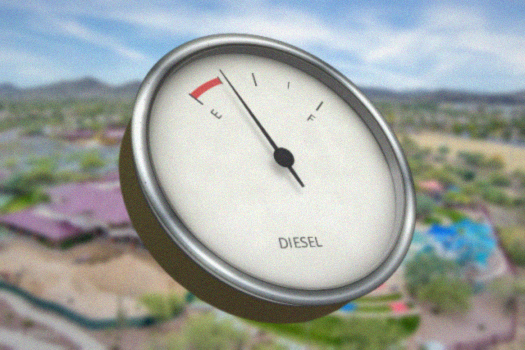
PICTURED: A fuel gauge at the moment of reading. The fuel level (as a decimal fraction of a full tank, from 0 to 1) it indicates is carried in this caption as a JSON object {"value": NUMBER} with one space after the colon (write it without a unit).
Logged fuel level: {"value": 0.25}
